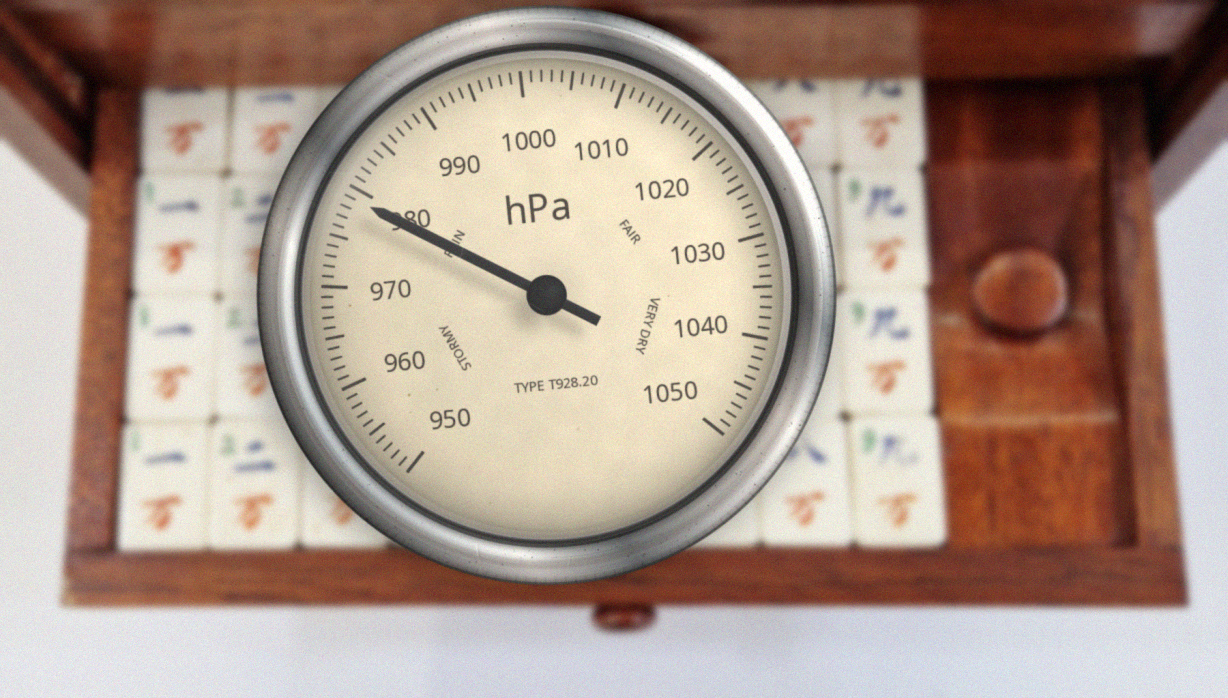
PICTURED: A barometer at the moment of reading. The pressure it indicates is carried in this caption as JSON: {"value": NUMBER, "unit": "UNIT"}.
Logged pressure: {"value": 979, "unit": "hPa"}
